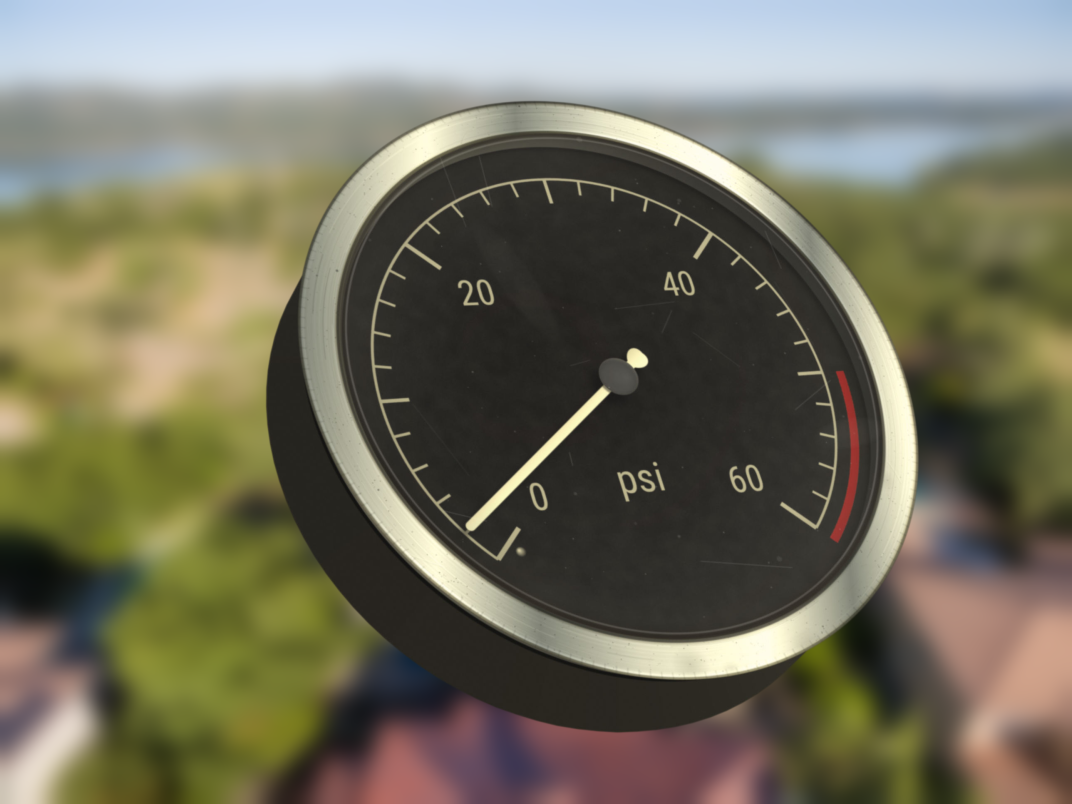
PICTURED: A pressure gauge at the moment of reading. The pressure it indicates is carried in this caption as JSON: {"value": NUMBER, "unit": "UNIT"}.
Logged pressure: {"value": 2, "unit": "psi"}
